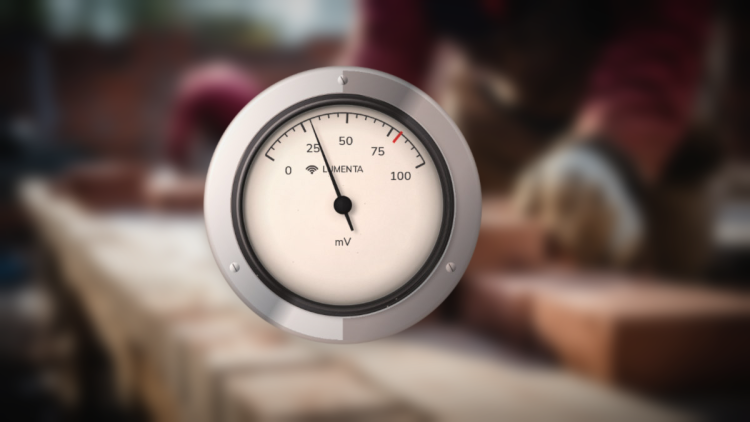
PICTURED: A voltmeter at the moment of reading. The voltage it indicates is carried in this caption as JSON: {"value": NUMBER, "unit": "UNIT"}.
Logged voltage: {"value": 30, "unit": "mV"}
